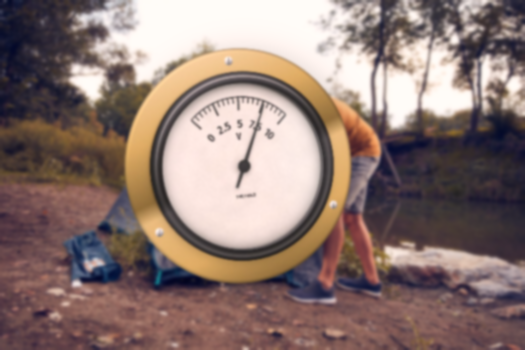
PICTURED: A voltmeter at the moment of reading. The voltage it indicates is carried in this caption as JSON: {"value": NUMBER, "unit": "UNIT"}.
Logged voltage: {"value": 7.5, "unit": "V"}
